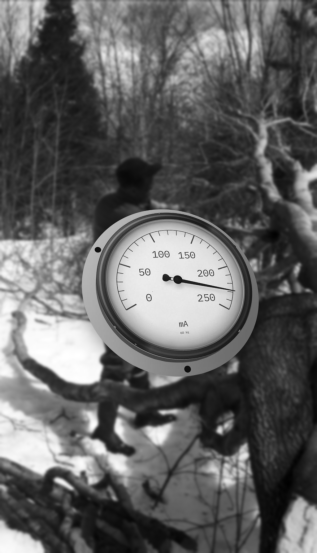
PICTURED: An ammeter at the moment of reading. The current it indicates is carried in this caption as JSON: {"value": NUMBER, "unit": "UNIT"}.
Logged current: {"value": 230, "unit": "mA"}
